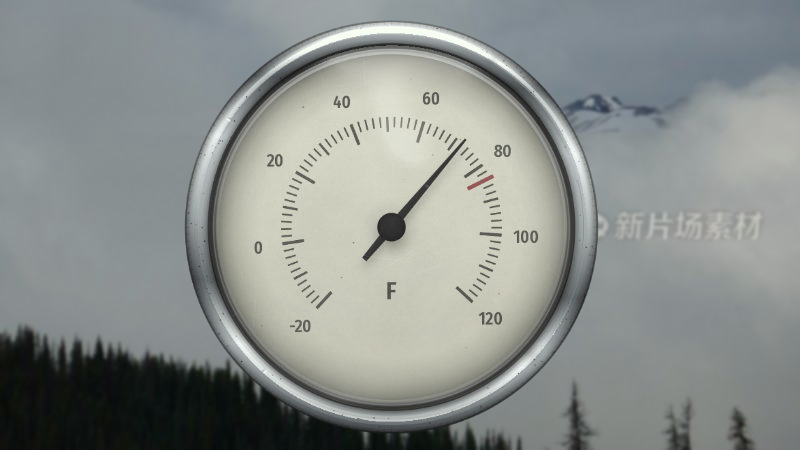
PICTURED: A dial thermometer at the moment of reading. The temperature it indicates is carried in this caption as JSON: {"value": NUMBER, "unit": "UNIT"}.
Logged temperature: {"value": 72, "unit": "°F"}
